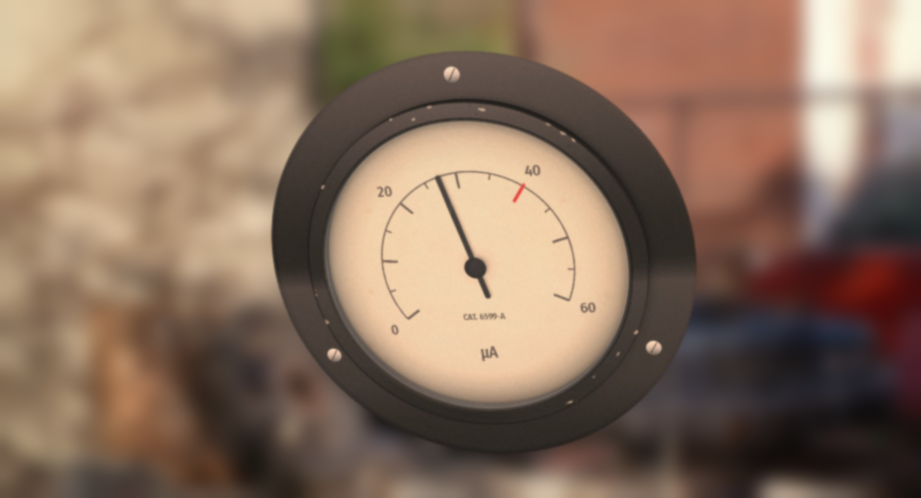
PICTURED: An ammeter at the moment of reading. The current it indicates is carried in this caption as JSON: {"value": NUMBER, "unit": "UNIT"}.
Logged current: {"value": 27.5, "unit": "µA"}
